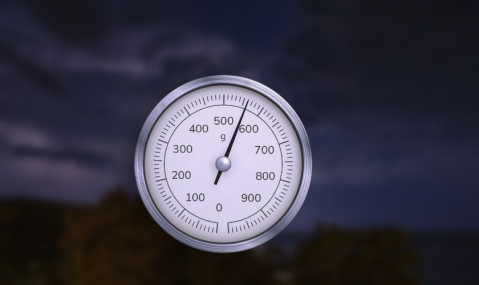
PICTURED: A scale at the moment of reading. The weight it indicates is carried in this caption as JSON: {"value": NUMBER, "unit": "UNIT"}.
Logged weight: {"value": 560, "unit": "g"}
